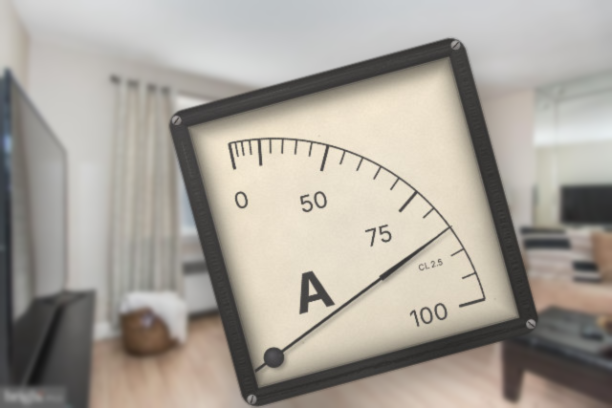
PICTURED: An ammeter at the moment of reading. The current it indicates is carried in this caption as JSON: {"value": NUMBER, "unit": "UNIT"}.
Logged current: {"value": 85, "unit": "A"}
